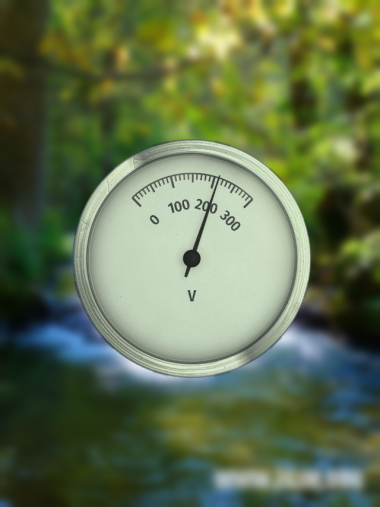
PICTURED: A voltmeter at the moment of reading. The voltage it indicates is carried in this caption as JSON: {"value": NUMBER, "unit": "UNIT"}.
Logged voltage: {"value": 210, "unit": "V"}
